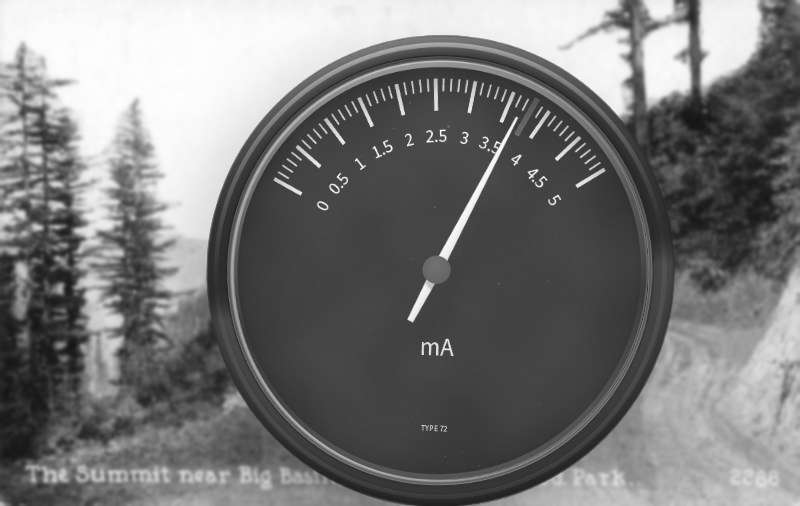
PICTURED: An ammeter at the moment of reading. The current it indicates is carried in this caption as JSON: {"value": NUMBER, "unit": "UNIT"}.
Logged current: {"value": 3.7, "unit": "mA"}
